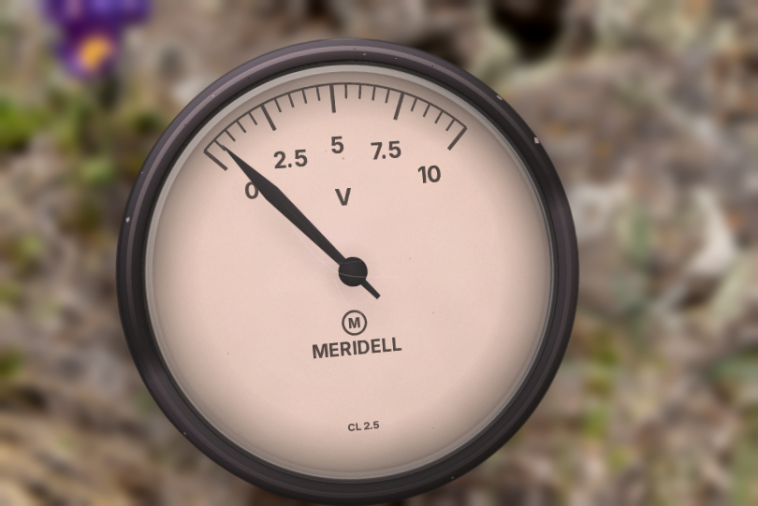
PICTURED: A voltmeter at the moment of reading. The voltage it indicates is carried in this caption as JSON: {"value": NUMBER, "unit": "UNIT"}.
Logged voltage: {"value": 0.5, "unit": "V"}
